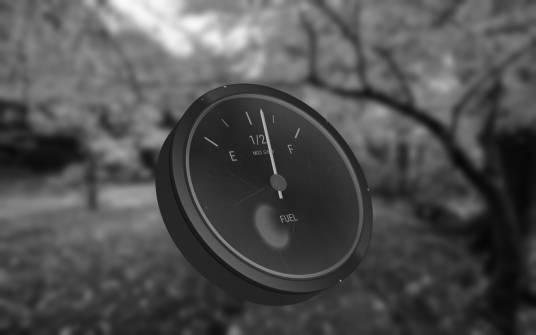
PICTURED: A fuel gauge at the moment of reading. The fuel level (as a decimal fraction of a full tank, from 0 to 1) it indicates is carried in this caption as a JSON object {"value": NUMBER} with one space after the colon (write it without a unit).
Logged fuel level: {"value": 0.625}
